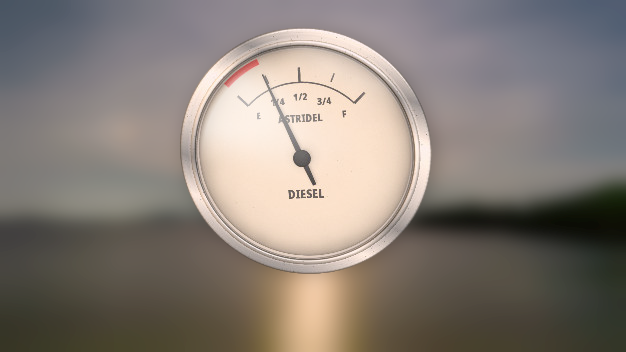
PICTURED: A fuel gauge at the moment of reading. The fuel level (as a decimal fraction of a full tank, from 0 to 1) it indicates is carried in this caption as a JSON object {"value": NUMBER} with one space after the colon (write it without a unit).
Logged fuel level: {"value": 0.25}
